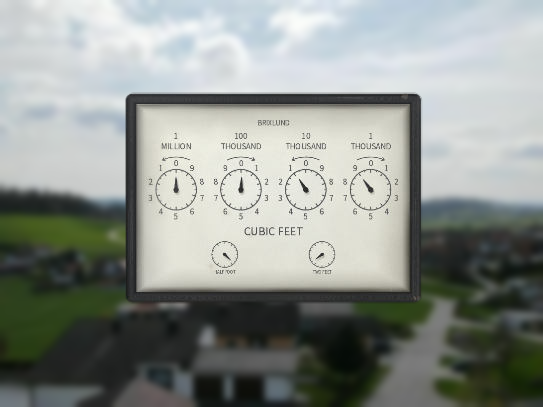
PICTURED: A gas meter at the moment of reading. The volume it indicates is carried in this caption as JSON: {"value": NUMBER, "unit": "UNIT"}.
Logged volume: {"value": 900, "unit": "ft³"}
